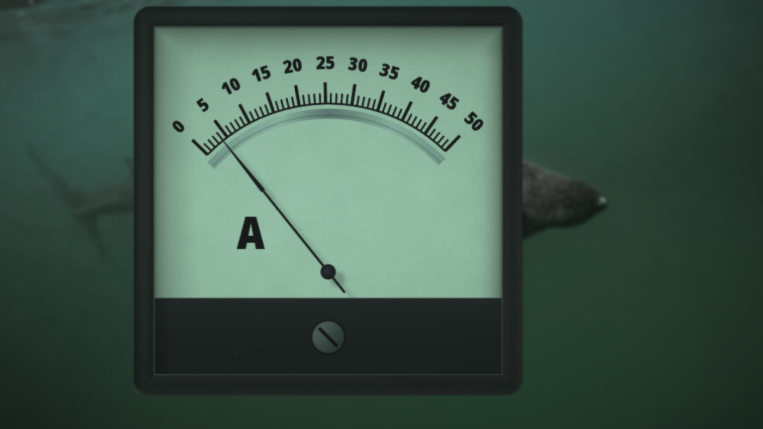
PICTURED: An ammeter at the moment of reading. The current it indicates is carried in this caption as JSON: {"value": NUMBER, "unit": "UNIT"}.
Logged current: {"value": 4, "unit": "A"}
